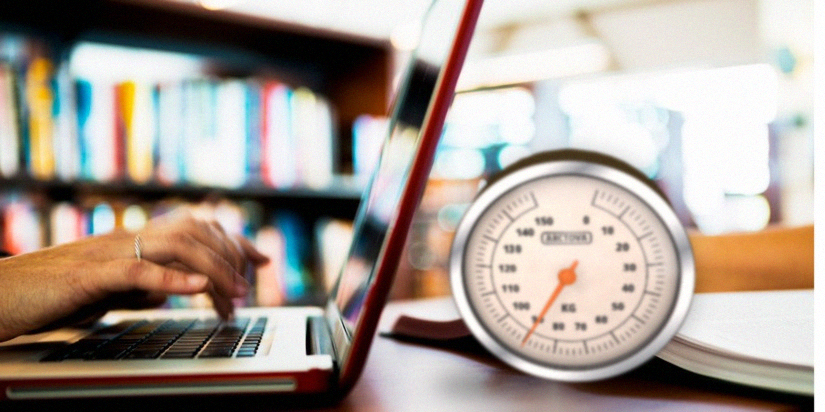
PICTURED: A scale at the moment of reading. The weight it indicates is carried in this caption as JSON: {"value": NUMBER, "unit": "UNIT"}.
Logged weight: {"value": 90, "unit": "kg"}
